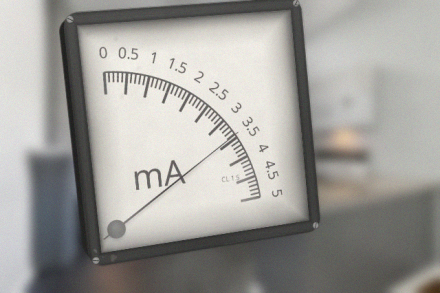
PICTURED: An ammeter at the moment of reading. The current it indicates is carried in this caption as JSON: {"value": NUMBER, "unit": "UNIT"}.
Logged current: {"value": 3.4, "unit": "mA"}
